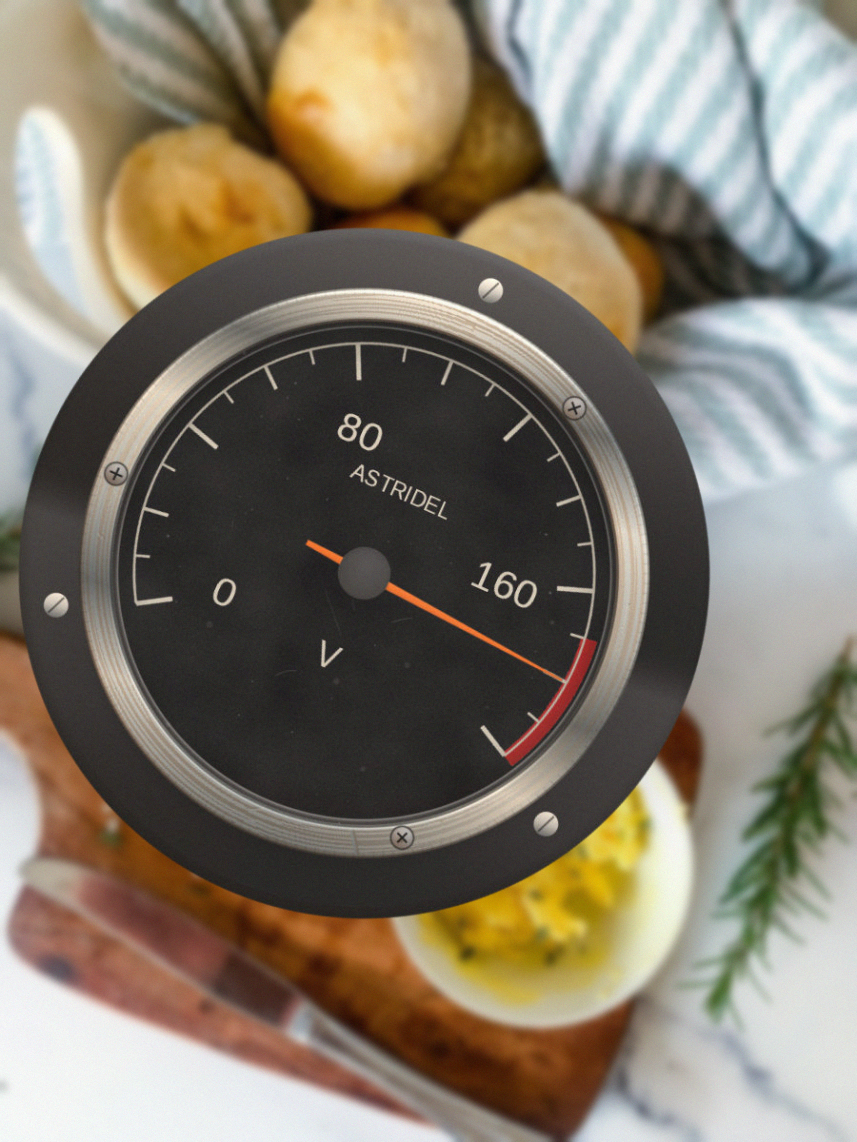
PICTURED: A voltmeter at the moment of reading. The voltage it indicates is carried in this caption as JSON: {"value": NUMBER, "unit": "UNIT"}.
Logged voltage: {"value": 180, "unit": "V"}
